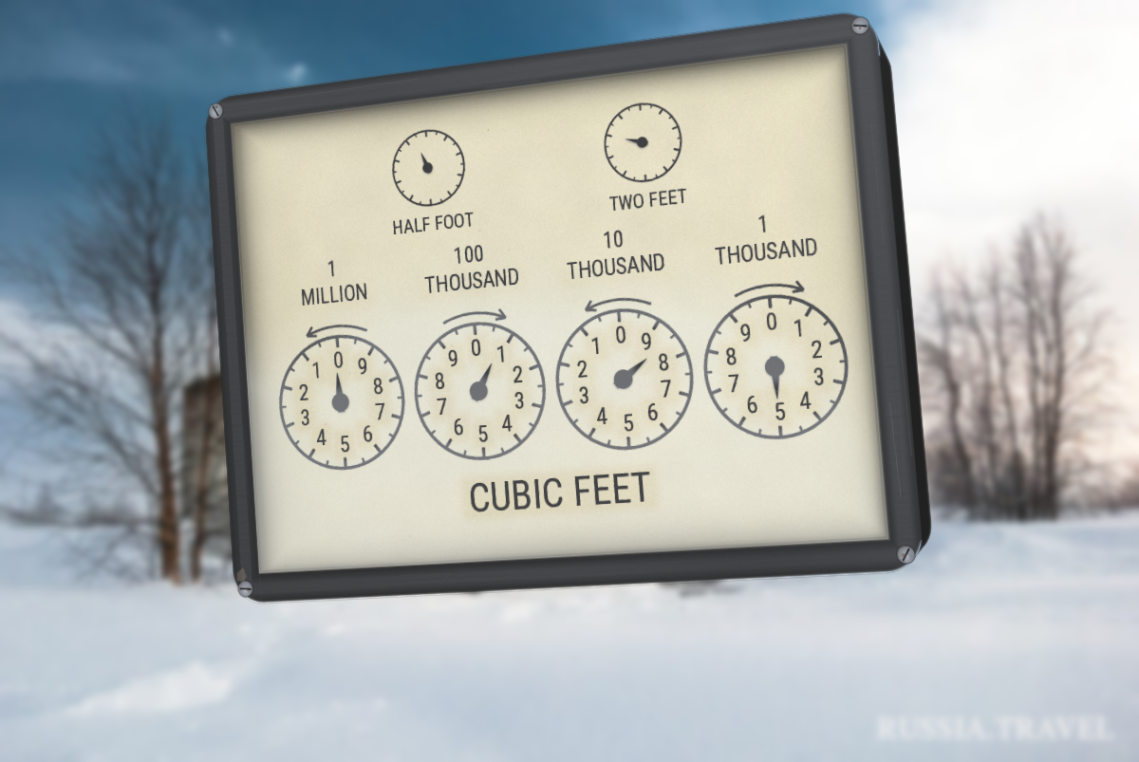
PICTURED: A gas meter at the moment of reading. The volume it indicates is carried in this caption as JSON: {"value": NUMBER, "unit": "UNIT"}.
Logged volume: {"value": 8500, "unit": "ft³"}
